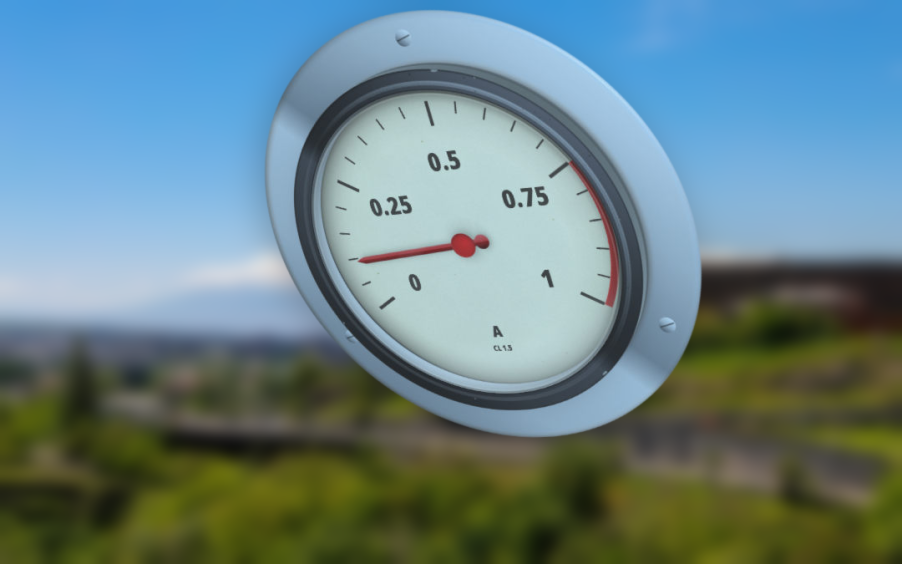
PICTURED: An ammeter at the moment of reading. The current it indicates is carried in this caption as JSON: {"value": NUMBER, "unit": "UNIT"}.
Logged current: {"value": 0.1, "unit": "A"}
